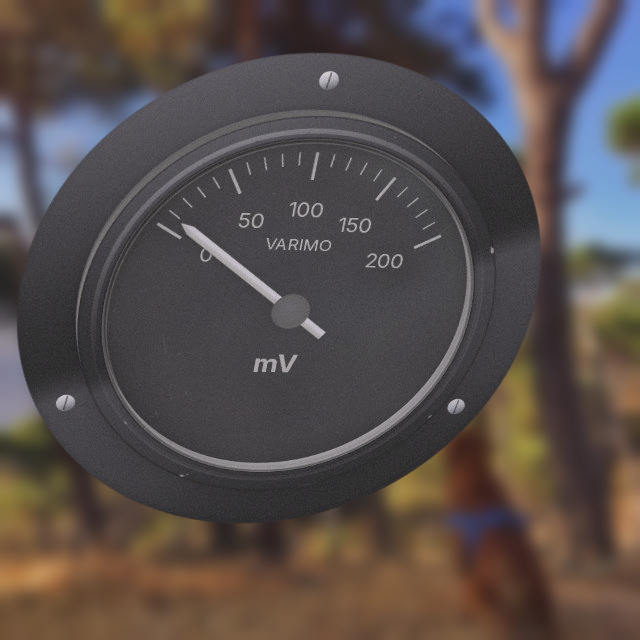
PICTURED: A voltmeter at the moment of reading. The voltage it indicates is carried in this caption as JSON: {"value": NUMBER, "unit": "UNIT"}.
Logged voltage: {"value": 10, "unit": "mV"}
